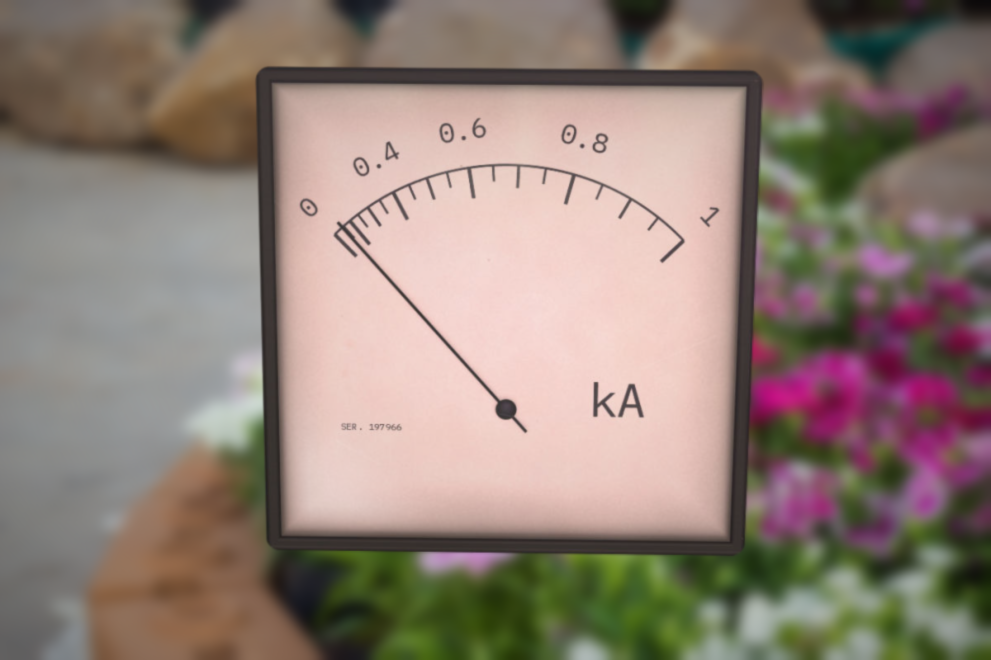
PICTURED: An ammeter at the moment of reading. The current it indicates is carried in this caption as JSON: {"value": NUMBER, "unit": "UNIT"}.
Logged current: {"value": 0.15, "unit": "kA"}
